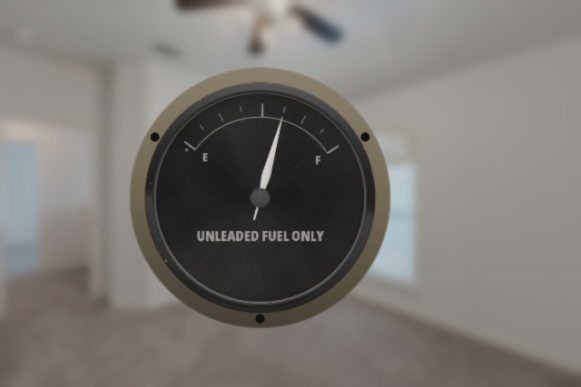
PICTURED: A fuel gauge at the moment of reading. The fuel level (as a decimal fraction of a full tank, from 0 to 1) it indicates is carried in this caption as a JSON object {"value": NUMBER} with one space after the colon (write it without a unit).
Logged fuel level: {"value": 0.625}
